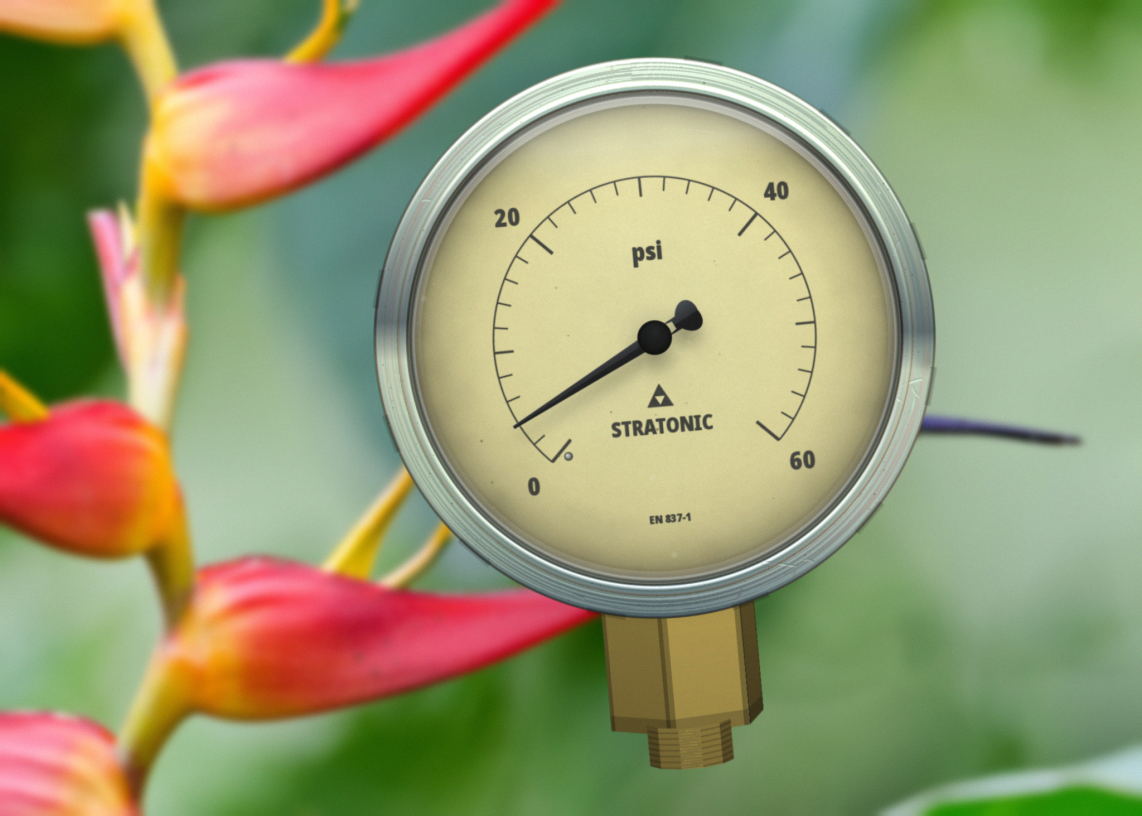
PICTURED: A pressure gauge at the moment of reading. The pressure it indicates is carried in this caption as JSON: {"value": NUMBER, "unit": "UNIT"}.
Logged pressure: {"value": 4, "unit": "psi"}
